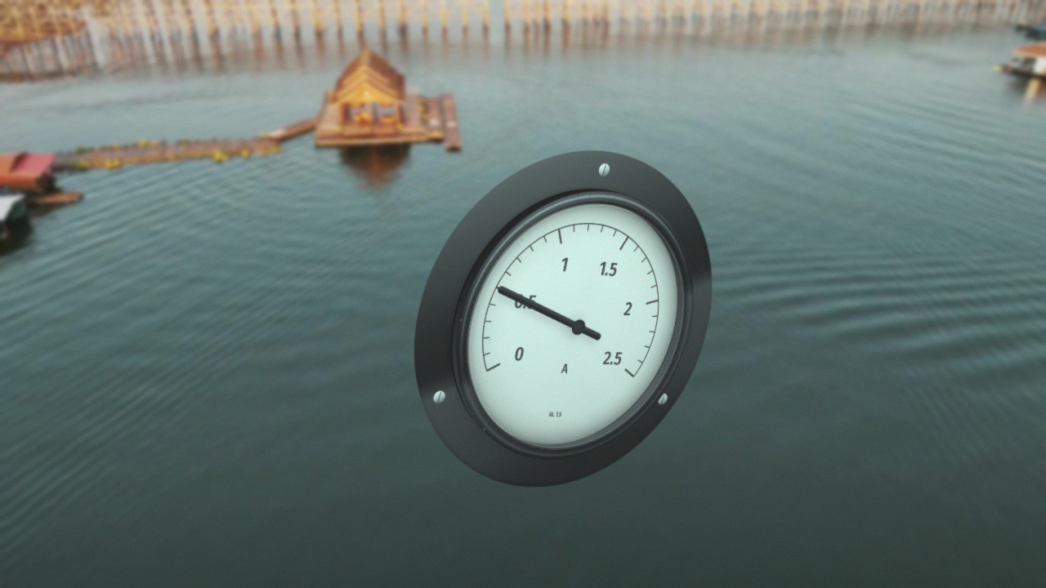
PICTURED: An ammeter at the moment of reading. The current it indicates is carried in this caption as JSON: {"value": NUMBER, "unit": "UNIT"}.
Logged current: {"value": 0.5, "unit": "A"}
